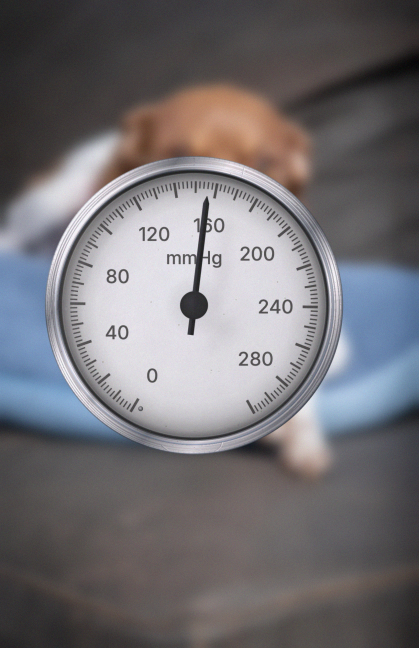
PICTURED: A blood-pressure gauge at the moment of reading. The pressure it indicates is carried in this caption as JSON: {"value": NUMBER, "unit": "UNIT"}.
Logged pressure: {"value": 156, "unit": "mmHg"}
